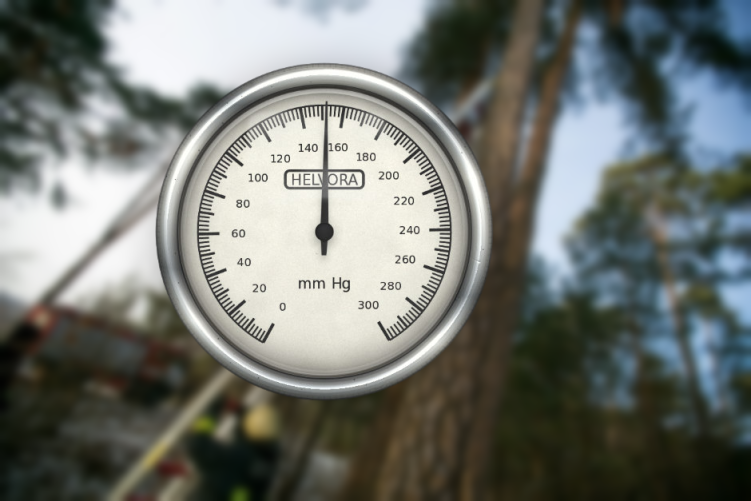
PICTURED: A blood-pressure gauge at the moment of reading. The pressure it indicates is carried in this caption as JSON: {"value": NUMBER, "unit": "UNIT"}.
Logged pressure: {"value": 152, "unit": "mmHg"}
